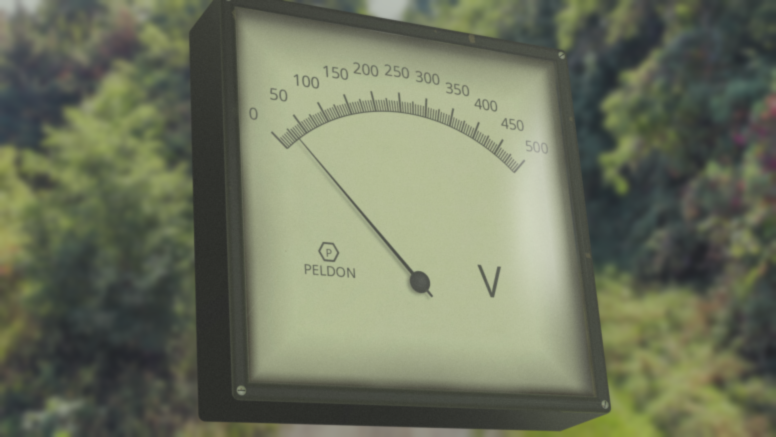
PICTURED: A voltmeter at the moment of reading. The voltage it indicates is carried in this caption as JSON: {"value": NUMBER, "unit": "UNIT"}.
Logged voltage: {"value": 25, "unit": "V"}
